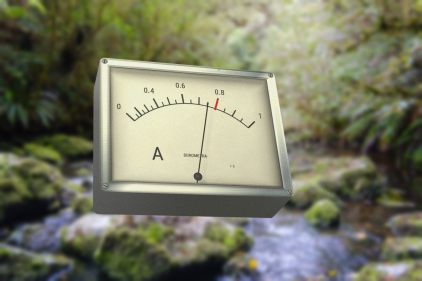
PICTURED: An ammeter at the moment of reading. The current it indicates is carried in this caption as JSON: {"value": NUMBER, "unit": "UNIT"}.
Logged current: {"value": 0.75, "unit": "A"}
